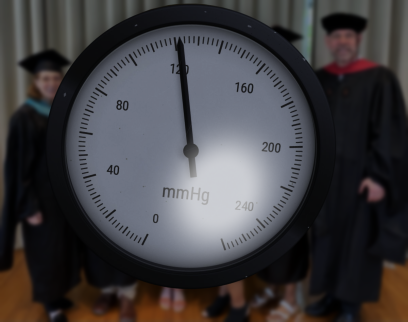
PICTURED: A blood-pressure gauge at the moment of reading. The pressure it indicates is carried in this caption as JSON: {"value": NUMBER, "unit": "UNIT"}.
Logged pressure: {"value": 122, "unit": "mmHg"}
